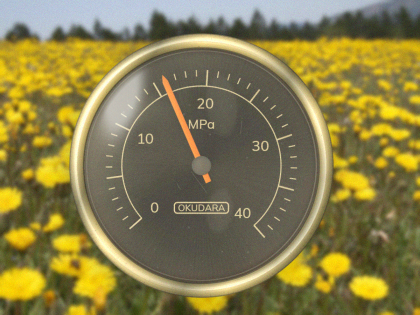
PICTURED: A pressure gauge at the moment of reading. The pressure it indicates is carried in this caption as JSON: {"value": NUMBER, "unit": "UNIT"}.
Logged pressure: {"value": 16, "unit": "MPa"}
